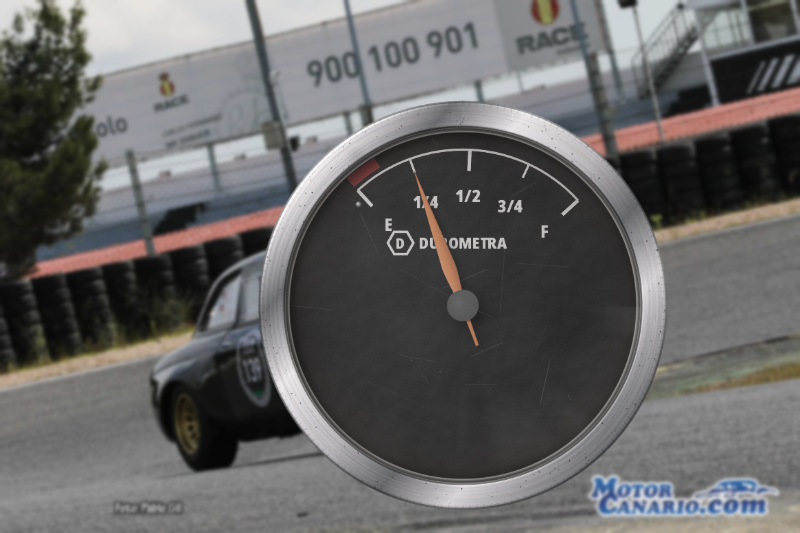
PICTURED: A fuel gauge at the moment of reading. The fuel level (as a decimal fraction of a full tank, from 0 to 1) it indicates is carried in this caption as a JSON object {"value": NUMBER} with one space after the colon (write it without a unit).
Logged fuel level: {"value": 0.25}
